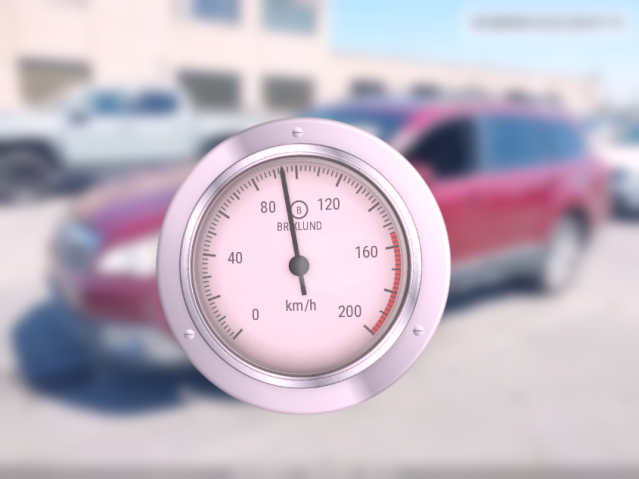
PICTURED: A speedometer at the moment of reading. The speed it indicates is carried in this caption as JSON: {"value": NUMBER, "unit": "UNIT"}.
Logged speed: {"value": 94, "unit": "km/h"}
